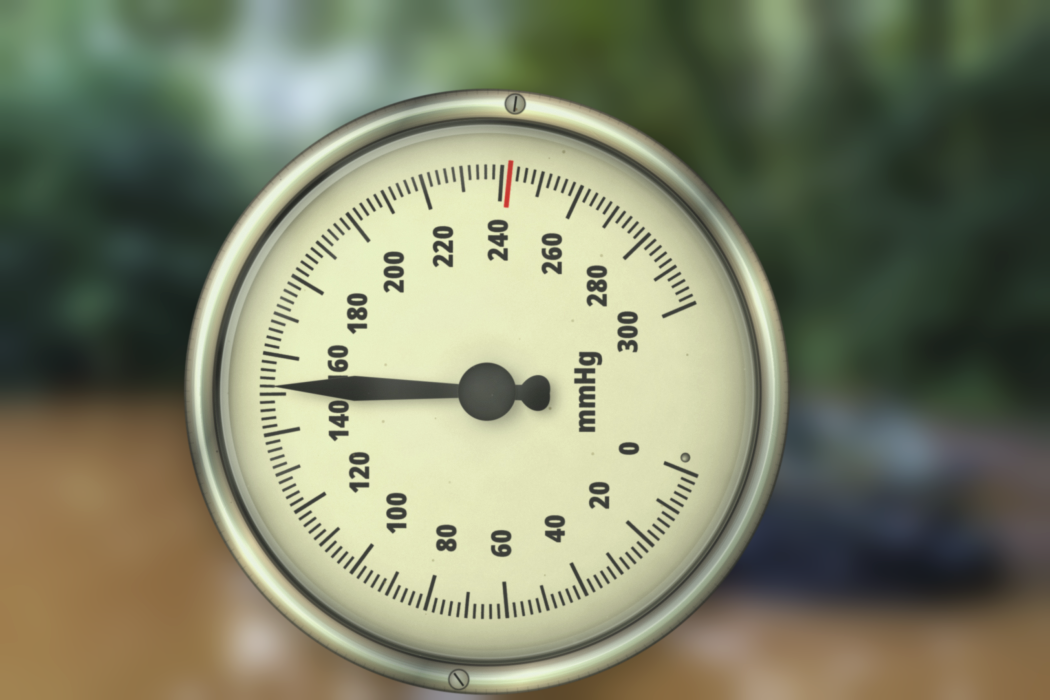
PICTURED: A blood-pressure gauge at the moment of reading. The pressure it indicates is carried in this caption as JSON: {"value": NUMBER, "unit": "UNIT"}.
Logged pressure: {"value": 152, "unit": "mmHg"}
